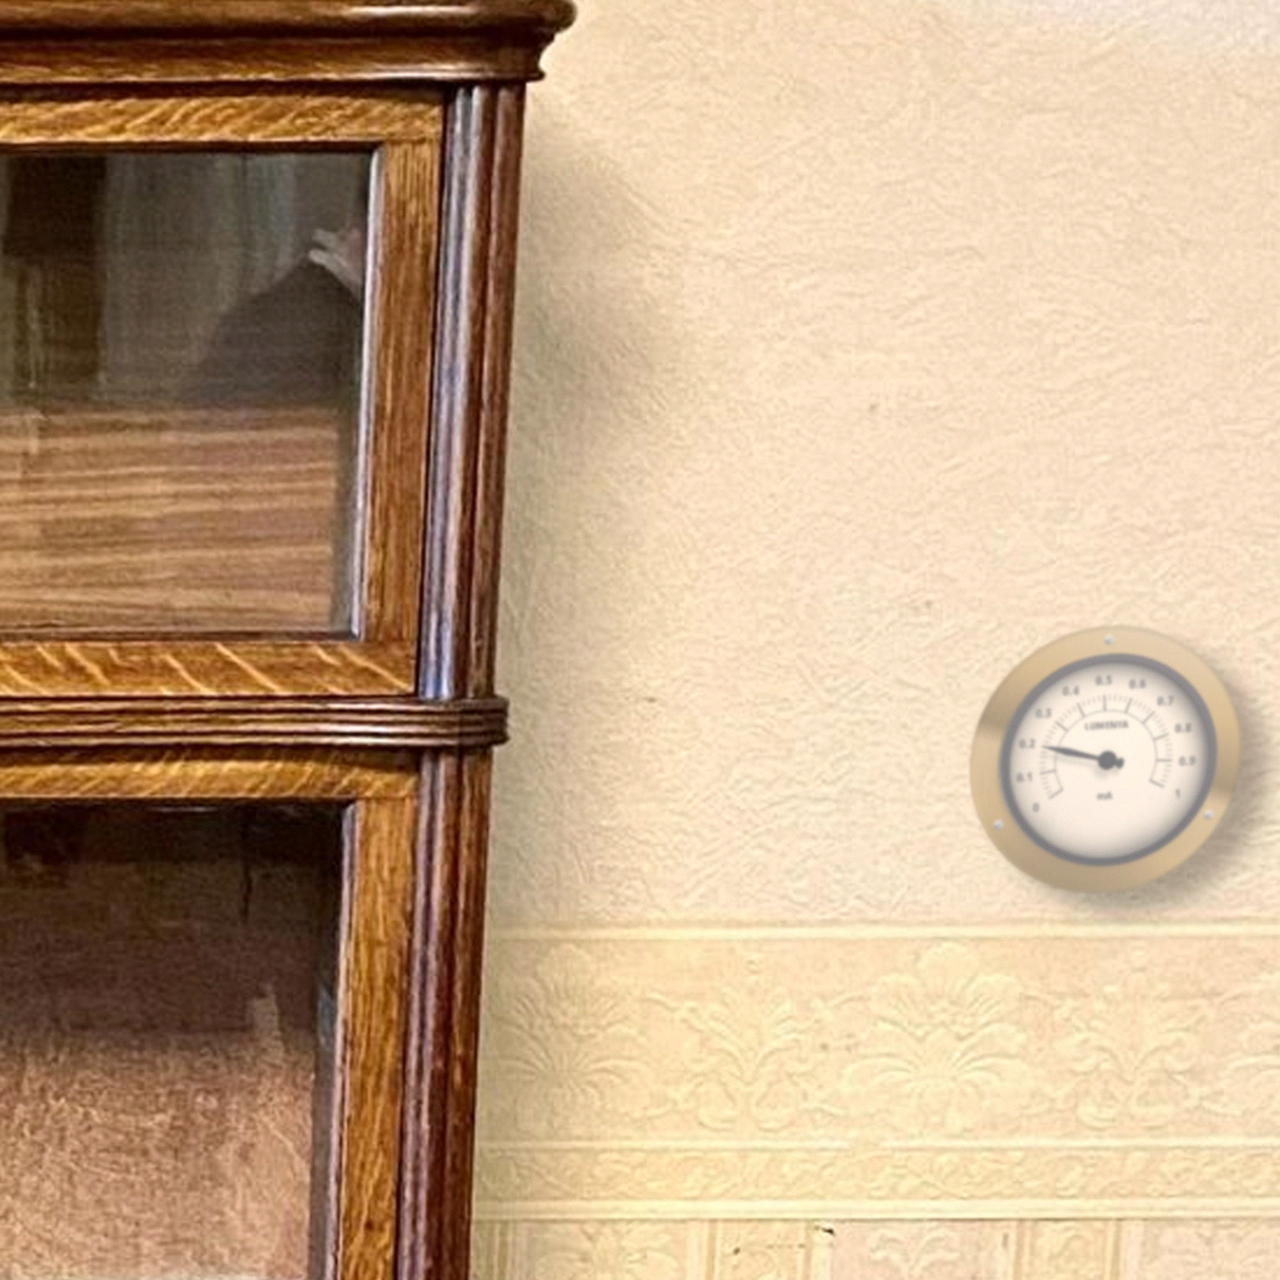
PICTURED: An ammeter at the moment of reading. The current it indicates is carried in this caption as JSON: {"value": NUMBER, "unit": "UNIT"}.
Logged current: {"value": 0.2, "unit": "mA"}
